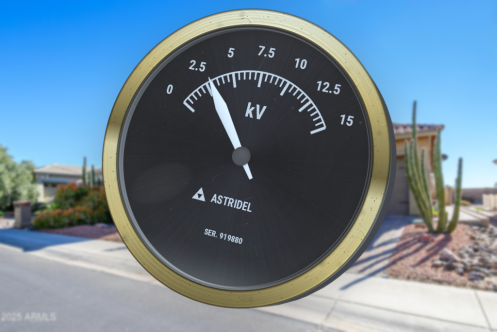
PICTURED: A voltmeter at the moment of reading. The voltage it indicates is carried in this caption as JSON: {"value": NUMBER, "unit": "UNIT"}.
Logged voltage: {"value": 3, "unit": "kV"}
